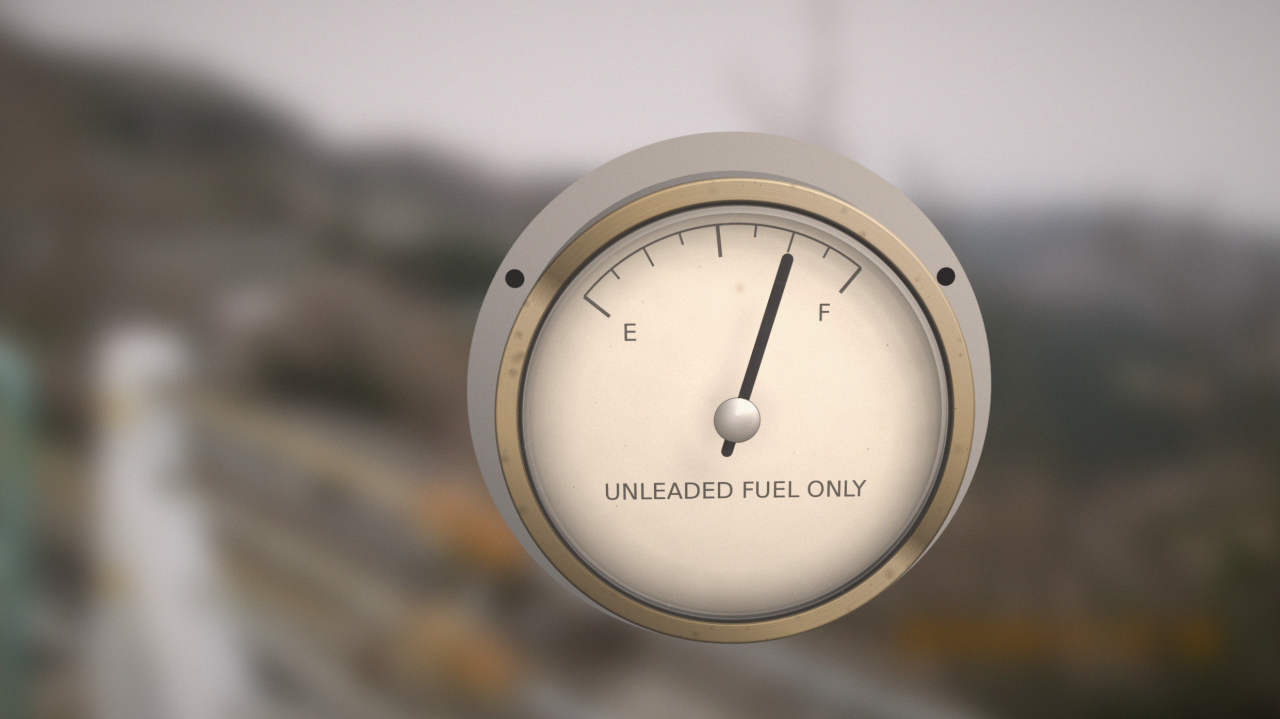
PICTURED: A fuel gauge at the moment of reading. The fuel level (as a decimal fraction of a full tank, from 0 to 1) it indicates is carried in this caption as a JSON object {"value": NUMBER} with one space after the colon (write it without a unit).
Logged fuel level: {"value": 0.75}
